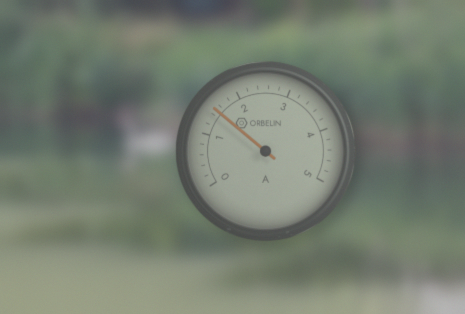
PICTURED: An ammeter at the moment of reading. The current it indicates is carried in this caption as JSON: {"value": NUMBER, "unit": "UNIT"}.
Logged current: {"value": 1.5, "unit": "A"}
